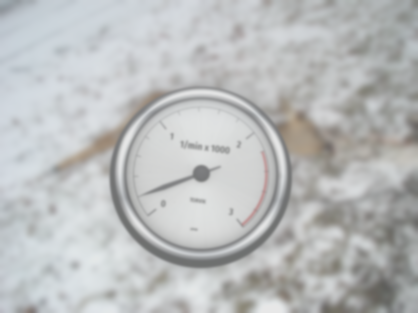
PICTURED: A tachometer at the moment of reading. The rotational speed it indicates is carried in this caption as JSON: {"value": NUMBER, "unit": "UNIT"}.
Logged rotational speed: {"value": 200, "unit": "rpm"}
